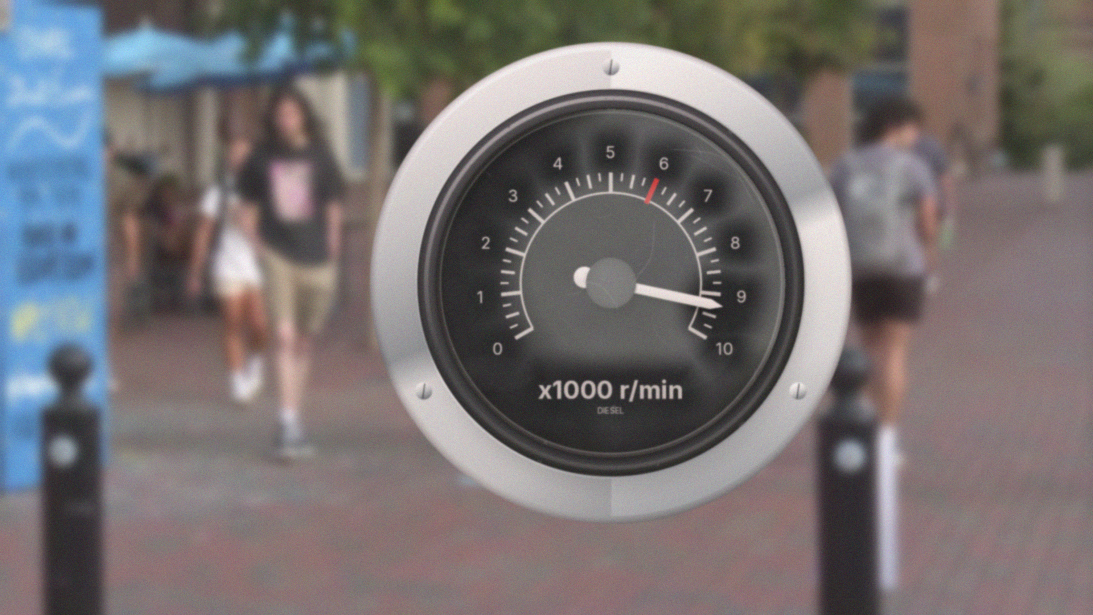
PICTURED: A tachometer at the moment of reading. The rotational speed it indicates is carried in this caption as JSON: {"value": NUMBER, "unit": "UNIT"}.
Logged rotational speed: {"value": 9250, "unit": "rpm"}
